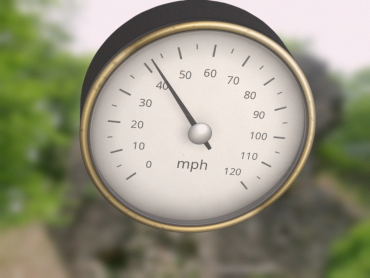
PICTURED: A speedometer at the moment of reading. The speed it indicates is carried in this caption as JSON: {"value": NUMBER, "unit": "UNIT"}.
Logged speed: {"value": 42.5, "unit": "mph"}
